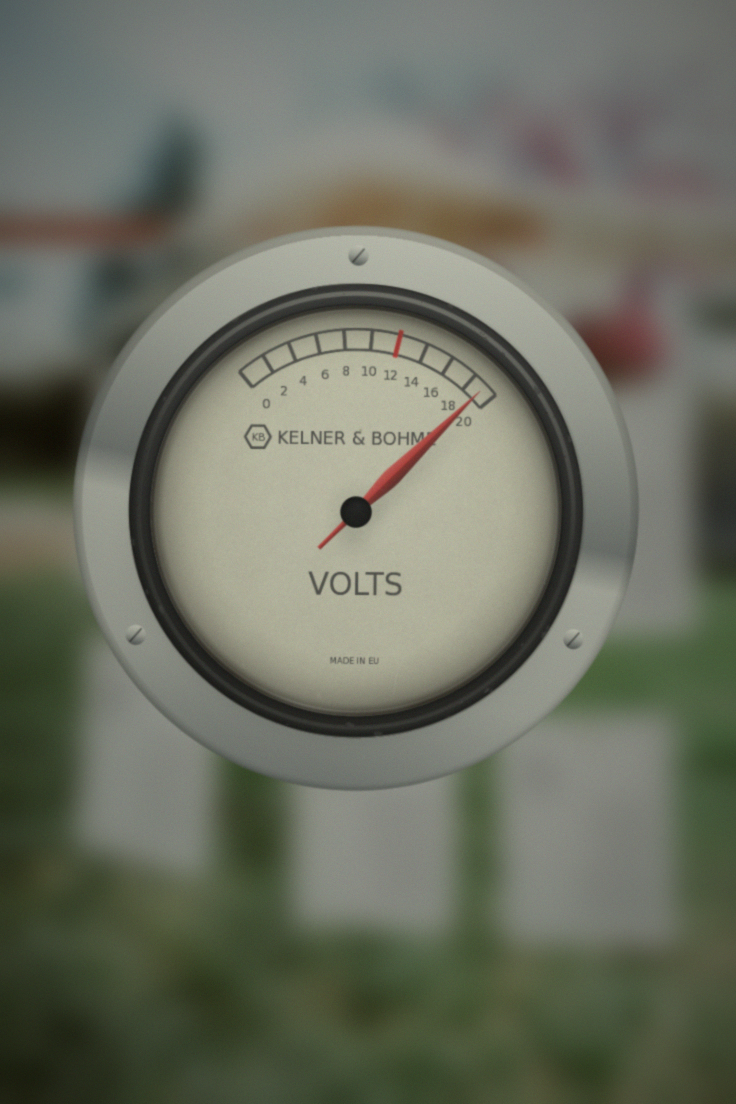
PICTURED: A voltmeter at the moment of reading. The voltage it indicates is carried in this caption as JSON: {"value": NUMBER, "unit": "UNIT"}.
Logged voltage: {"value": 19, "unit": "V"}
